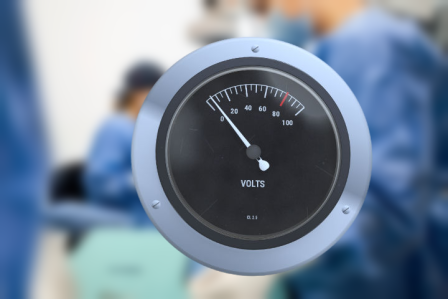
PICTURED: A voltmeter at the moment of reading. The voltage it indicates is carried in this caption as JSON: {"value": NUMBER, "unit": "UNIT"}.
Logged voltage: {"value": 5, "unit": "V"}
